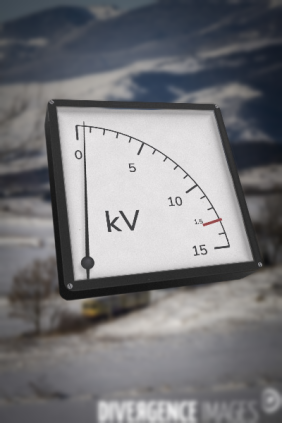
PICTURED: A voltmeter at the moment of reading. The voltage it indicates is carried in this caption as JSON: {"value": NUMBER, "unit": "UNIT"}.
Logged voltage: {"value": 0.5, "unit": "kV"}
